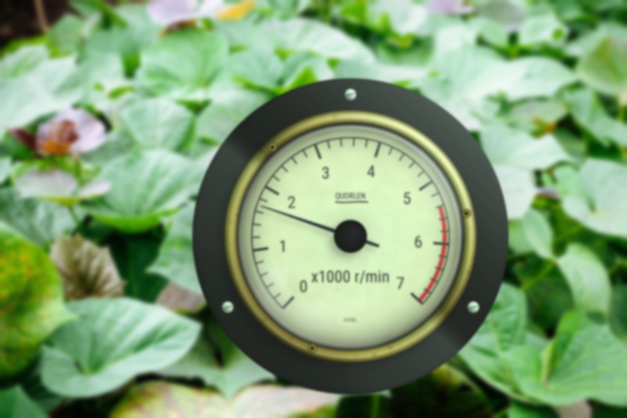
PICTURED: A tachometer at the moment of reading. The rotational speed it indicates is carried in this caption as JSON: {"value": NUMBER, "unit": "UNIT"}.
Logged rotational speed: {"value": 1700, "unit": "rpm"}
